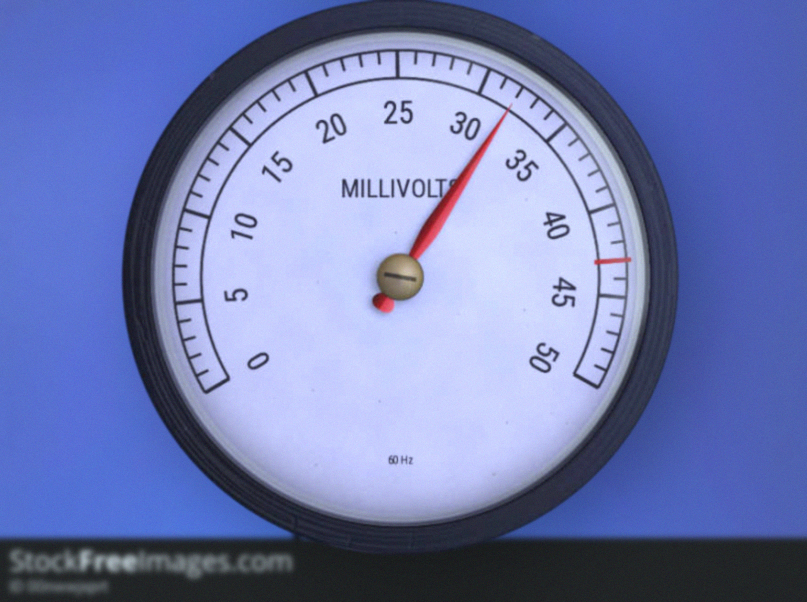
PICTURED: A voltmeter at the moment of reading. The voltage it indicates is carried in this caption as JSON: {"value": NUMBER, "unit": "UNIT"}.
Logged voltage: {"value": 32, "unit": "mV"}
